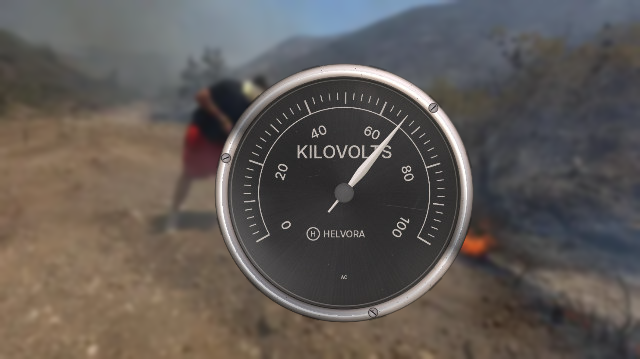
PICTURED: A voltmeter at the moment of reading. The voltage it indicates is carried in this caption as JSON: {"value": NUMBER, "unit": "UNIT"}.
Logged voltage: {"value": 66, "unit": "kV"}
